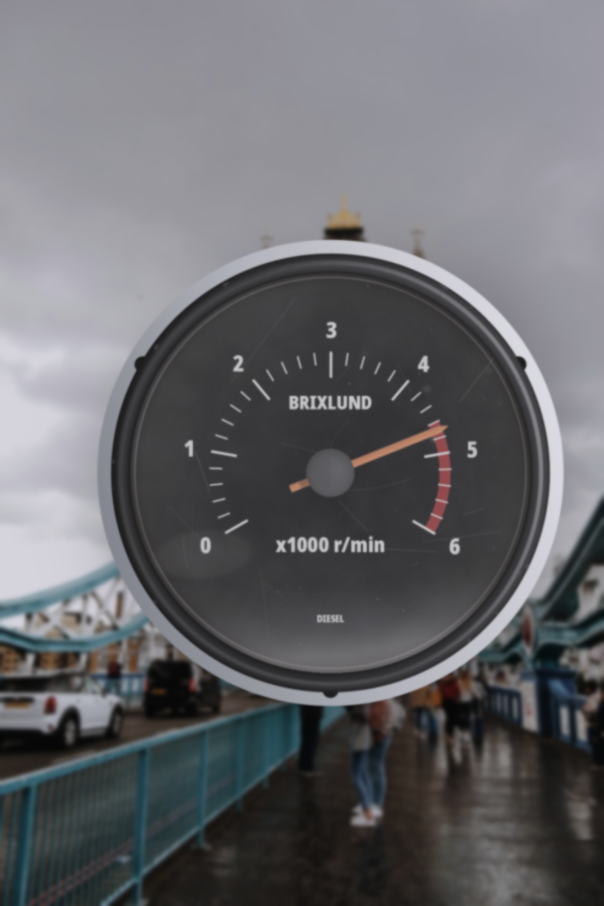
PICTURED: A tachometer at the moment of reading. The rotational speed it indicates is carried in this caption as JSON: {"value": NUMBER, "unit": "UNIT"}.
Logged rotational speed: {"value": 4700, "unit": "rpm"}
